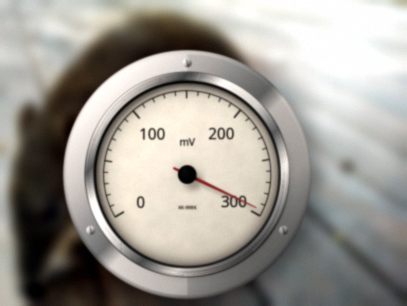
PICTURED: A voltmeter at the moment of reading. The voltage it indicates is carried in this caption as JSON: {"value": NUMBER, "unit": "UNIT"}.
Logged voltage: {"value": 295, "unit": "mV"}
